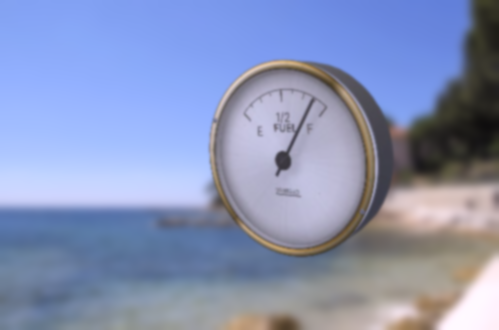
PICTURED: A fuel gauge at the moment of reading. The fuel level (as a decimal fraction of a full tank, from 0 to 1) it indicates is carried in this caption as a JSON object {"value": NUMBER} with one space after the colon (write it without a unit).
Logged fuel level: {"value": 0.875}
